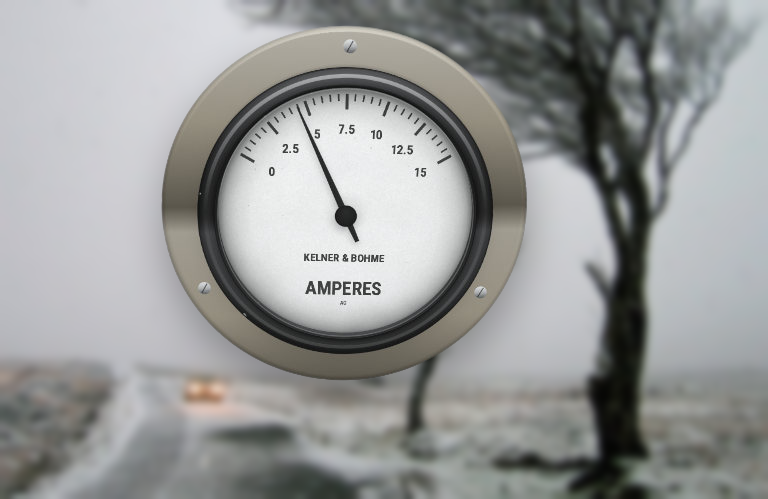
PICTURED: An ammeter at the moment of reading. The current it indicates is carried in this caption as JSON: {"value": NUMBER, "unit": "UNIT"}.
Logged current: {"value": 4.5, "unit": "A"}
